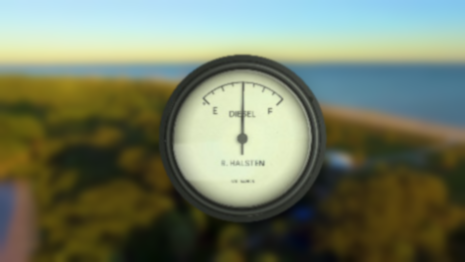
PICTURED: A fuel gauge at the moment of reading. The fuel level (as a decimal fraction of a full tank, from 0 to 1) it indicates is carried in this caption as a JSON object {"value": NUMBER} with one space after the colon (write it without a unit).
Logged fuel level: {"value": 0.5}
